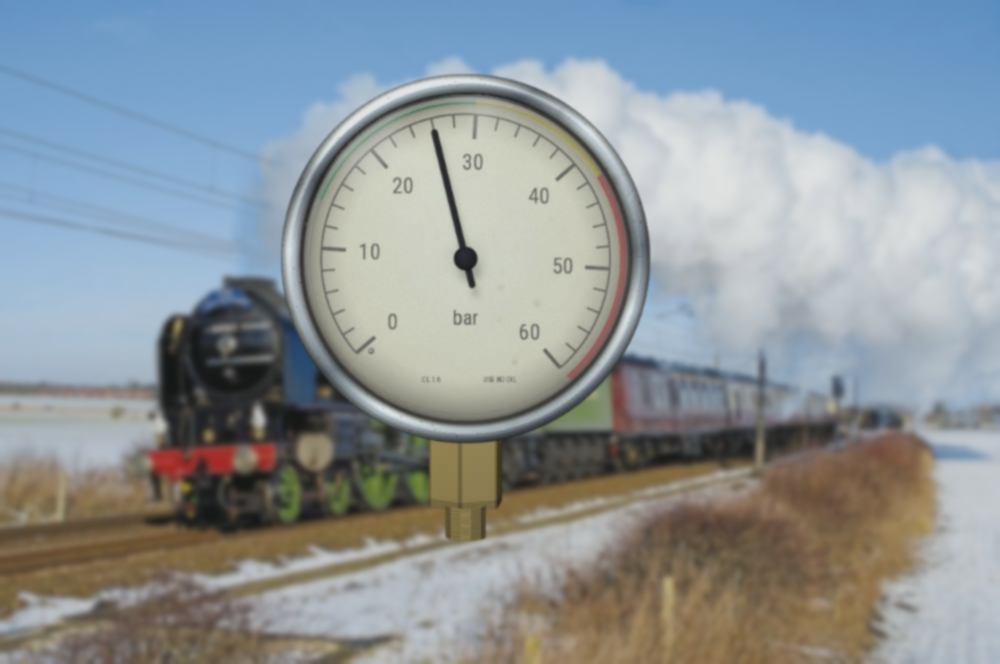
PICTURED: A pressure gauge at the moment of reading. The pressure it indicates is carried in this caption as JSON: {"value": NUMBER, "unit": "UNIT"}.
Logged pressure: {"value": 26, "unit": "bar"}
